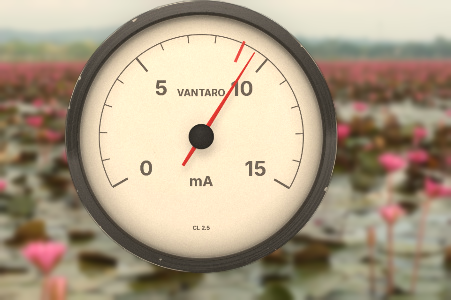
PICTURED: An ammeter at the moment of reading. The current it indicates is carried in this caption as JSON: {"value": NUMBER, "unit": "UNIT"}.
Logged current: {"value": 9.5, "unit": "mA"}
